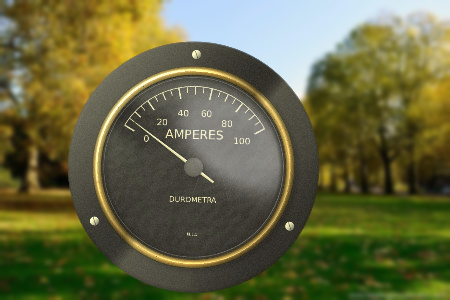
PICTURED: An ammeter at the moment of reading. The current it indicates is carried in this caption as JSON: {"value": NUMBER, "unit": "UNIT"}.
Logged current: {"value": 5, "unit": "A"}
